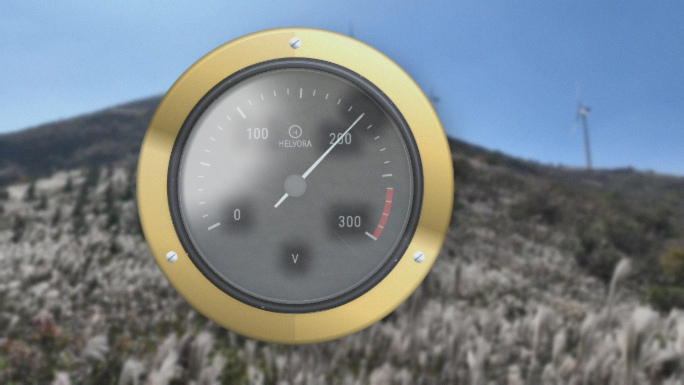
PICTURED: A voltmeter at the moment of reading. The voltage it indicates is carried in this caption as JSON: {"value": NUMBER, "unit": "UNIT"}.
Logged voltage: {"value": 200, "unit": "V"}
